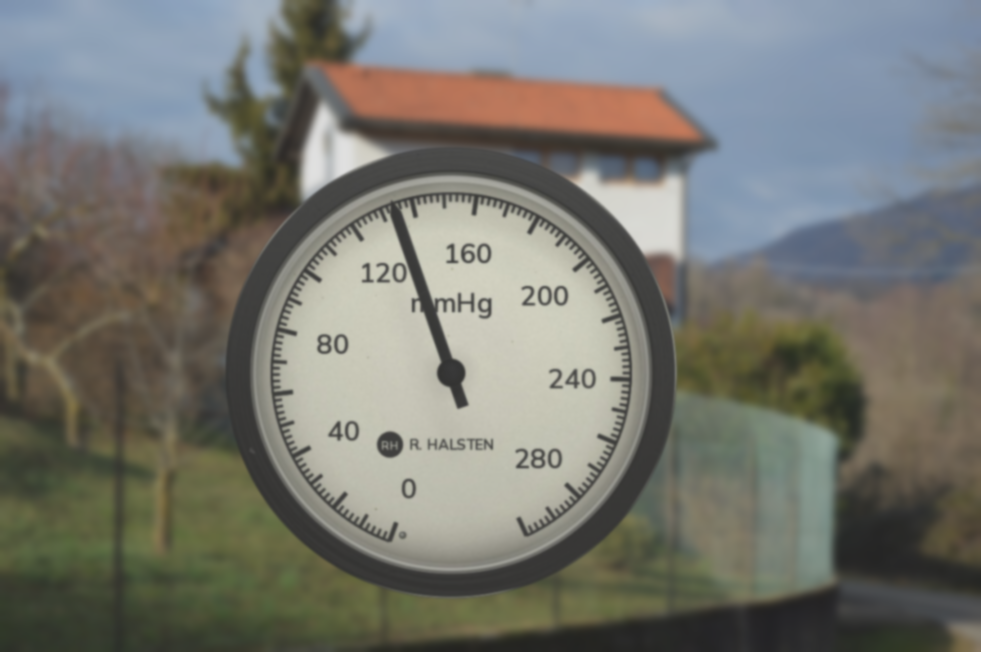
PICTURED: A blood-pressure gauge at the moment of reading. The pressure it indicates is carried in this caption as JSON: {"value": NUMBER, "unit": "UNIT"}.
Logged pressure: {"value": 134, "unit": "mmHg"}
